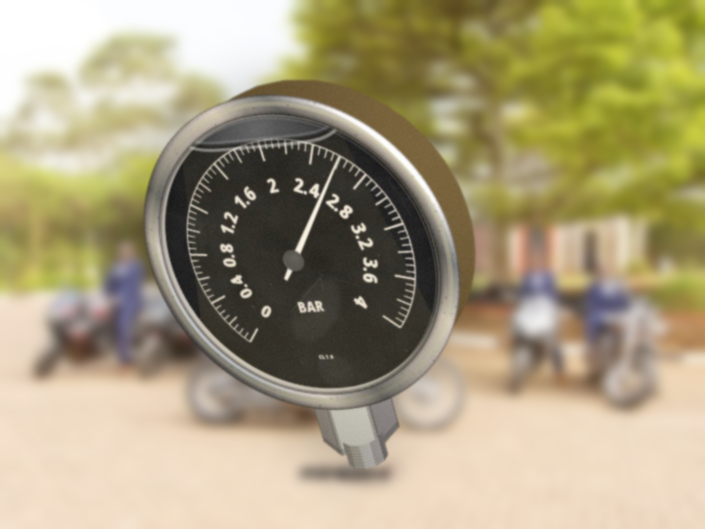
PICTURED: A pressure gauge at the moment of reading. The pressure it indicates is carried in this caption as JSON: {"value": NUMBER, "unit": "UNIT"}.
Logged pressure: {"value": 2.6, "unit": "bar"}
